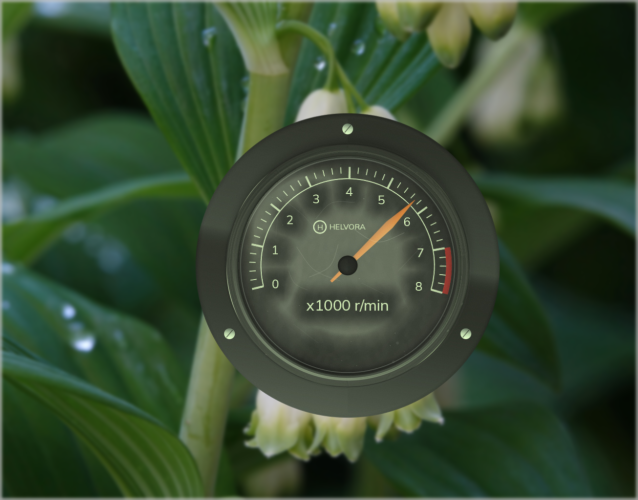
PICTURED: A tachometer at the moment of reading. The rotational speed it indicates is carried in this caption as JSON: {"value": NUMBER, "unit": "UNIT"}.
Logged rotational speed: {"value": 5700, "unit": "rpm"}
